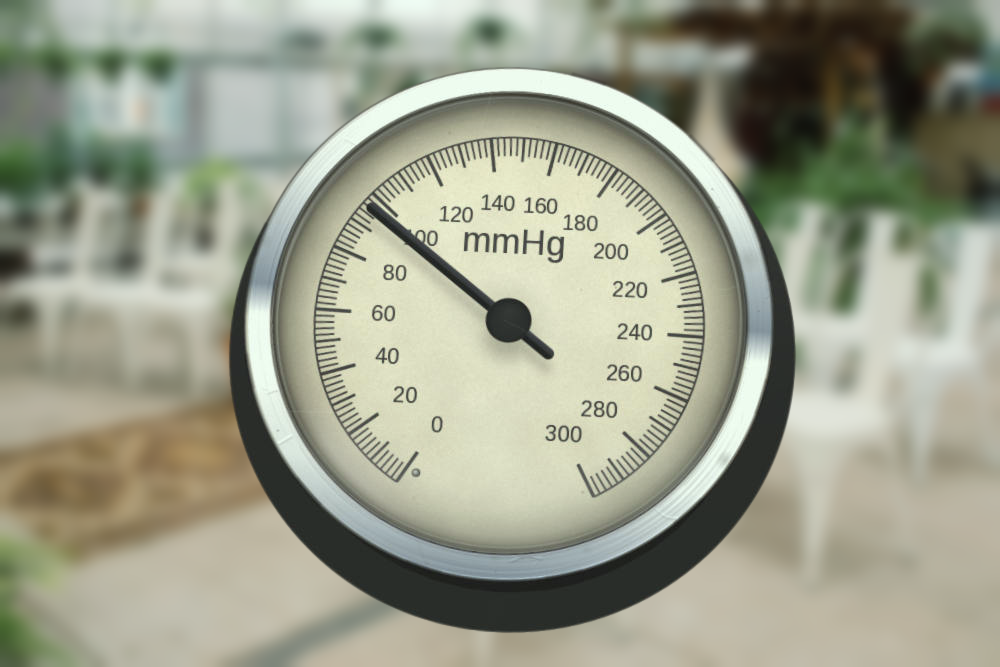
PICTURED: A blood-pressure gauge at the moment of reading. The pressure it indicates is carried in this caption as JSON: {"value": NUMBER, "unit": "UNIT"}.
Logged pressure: {"value": 96, "unit": "mmHg"}
